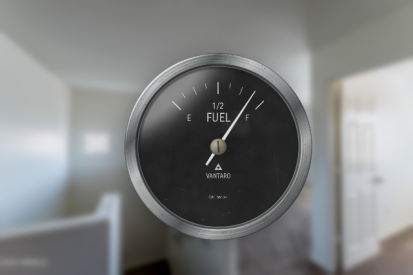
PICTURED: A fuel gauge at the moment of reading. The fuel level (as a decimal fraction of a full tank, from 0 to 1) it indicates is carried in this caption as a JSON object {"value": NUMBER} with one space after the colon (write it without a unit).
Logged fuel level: {"value": 0.875}
